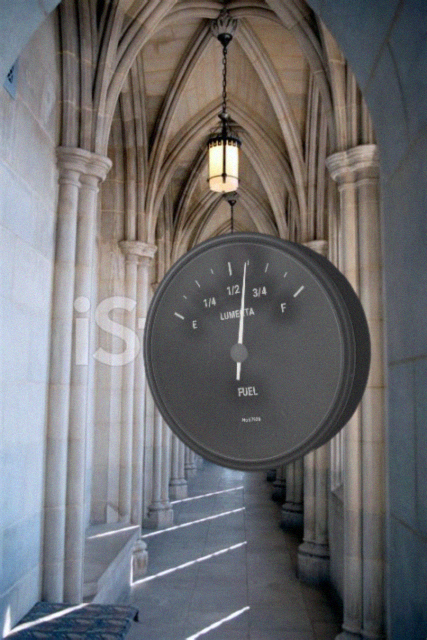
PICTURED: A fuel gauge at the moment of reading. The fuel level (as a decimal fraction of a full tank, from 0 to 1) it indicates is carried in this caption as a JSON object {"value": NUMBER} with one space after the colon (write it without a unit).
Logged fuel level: {"value": 0.625}
